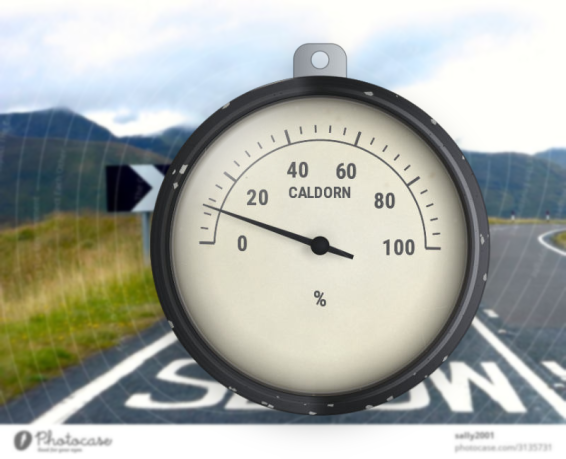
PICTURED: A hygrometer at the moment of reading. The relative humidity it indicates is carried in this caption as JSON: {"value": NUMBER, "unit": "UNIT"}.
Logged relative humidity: {"value": 10, "unit": "%"}
